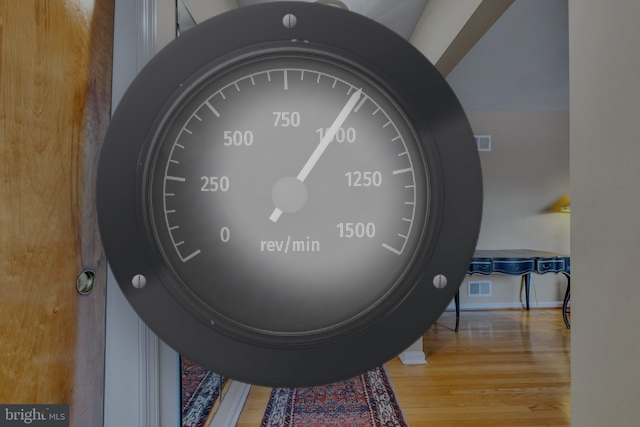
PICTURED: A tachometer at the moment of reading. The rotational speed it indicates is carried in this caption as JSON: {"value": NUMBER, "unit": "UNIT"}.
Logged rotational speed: {"value": 975, "unit": "rpm"}
